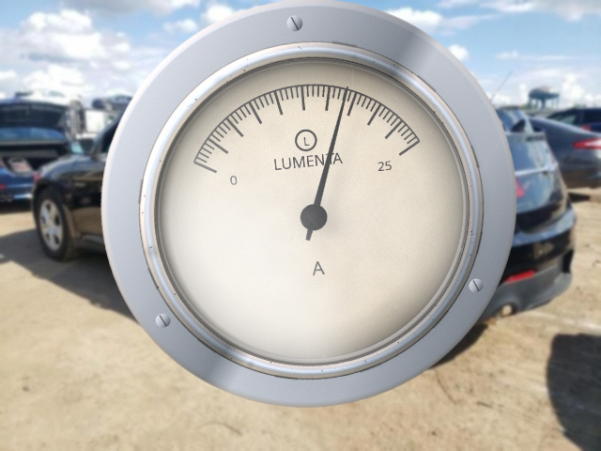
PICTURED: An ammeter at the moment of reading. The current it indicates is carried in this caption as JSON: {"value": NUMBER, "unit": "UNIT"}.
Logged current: {"value": 16.5, "unit": "A"}
